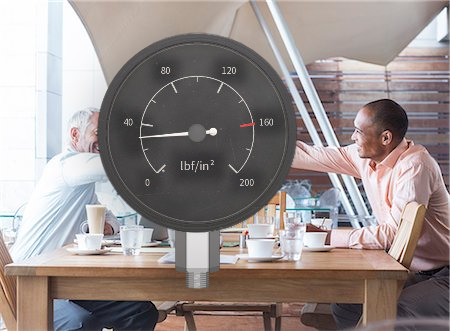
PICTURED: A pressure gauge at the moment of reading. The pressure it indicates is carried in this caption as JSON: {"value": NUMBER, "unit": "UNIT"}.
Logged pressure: {"value": 30, "unit": "psi"}
